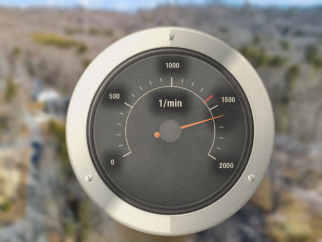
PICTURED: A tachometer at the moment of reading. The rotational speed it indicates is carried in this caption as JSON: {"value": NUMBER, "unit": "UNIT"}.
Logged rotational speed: {"value": 1600, "unit": "rpm"}
